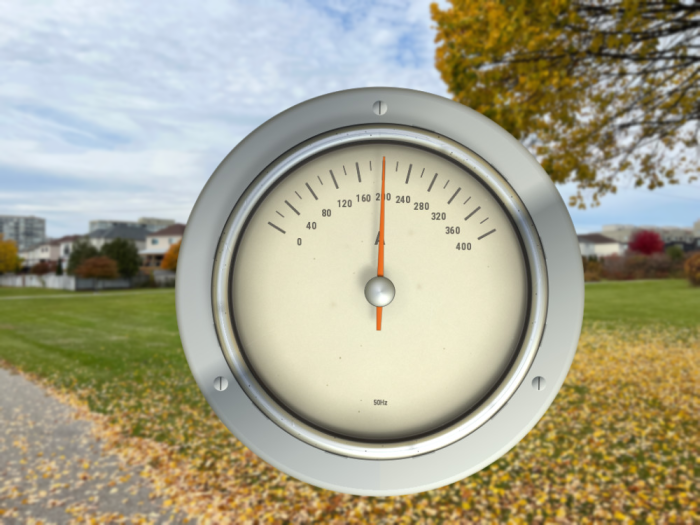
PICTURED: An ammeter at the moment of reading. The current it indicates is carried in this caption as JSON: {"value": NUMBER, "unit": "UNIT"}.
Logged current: {"value": 200, "unit": "A"}
